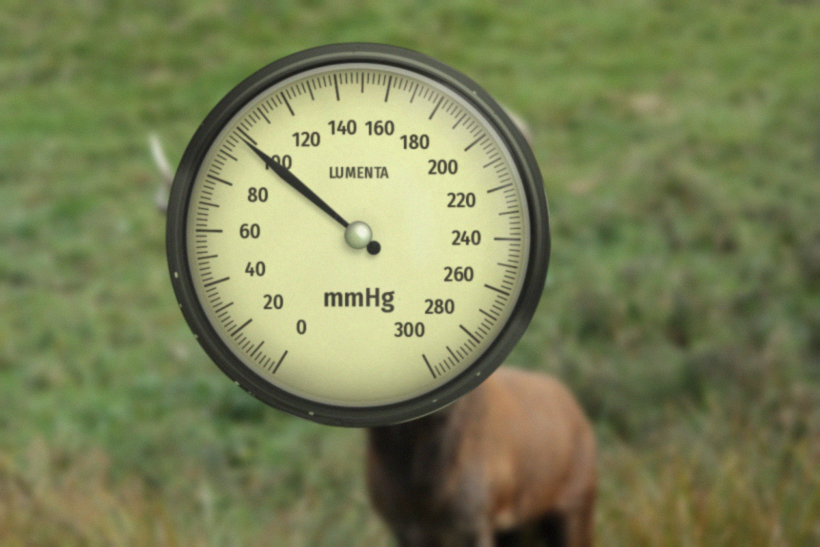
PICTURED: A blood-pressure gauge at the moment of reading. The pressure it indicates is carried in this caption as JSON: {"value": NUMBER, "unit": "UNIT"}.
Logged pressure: {"value": 98, "unit": "mmHg"}
